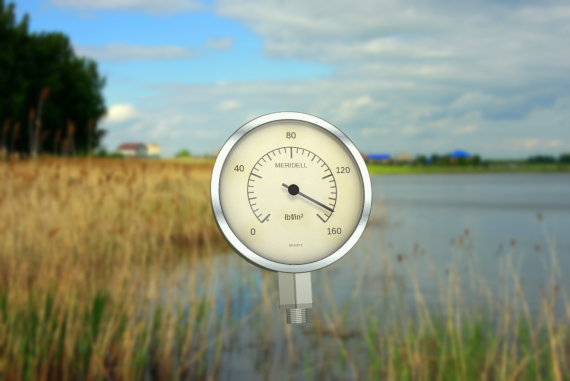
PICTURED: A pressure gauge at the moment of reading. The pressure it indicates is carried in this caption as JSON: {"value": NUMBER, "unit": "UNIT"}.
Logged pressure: {"value": 150, "unit": "psi"}
